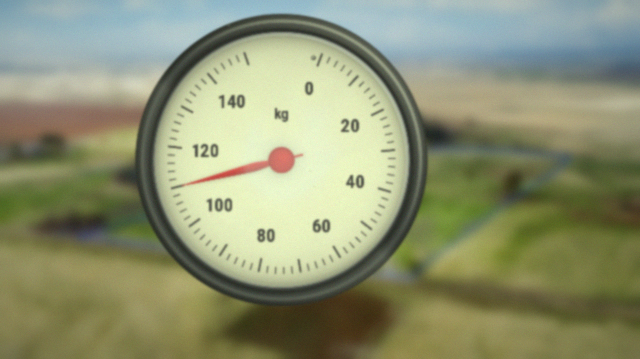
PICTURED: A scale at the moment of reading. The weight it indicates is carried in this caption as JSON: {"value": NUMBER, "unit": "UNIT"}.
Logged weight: {"value": 110, "unit": "kg"}
